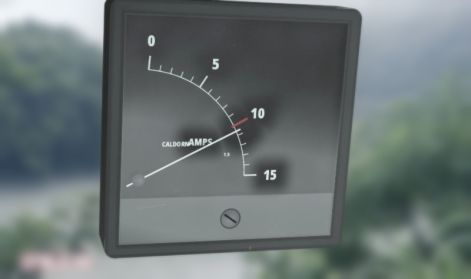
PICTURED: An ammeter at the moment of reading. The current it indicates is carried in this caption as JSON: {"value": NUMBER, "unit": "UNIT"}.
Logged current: {"value": 10.5, "unit": "A"}
